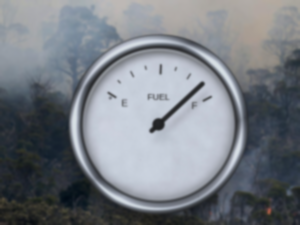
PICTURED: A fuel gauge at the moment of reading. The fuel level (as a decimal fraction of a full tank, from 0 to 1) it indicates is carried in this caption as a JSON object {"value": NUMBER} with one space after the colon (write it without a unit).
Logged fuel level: {"value": 0.875}
